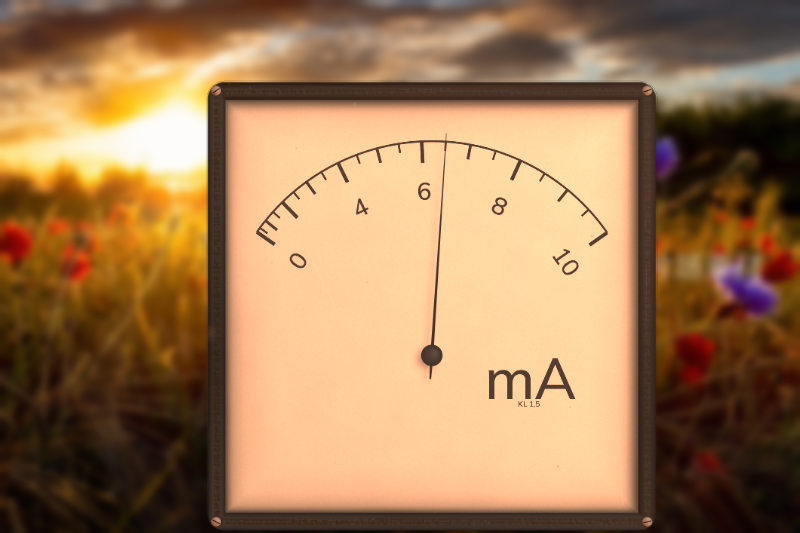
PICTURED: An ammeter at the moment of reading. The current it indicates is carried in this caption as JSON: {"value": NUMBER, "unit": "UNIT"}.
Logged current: {"value": 6.5, "unit": "mA"}
